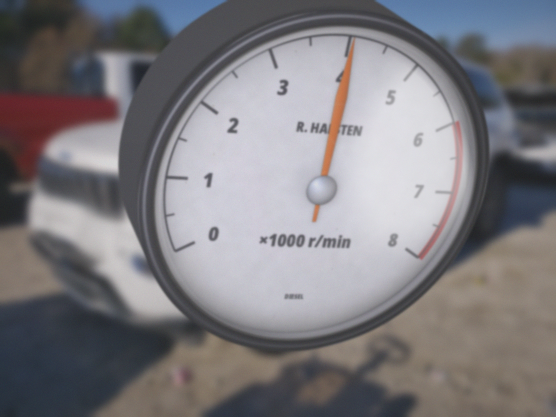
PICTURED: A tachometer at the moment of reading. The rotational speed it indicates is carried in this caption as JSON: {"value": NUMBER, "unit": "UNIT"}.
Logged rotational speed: {"value": 4000, "unit": "rpm"}
